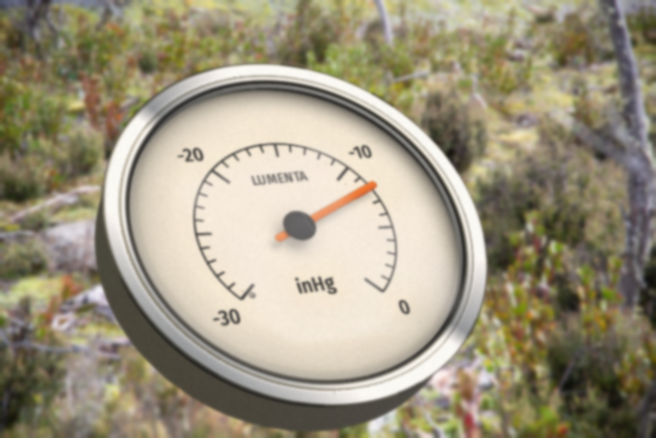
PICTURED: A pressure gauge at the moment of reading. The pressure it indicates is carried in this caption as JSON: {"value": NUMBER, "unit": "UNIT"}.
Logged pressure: {"value": -8, "unit": "inHg"}
